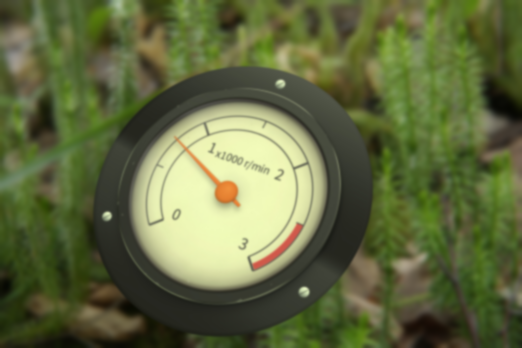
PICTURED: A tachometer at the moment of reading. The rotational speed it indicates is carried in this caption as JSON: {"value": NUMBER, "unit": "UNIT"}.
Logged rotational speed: {"value": 750, "unit": "rpm"}
